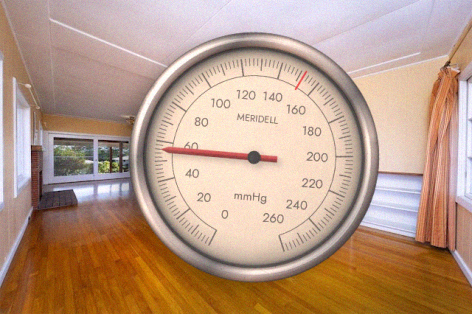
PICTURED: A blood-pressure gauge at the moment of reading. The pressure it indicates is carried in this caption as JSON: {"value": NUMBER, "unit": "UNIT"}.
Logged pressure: {"value": 56, "unit": "mmHg"}
